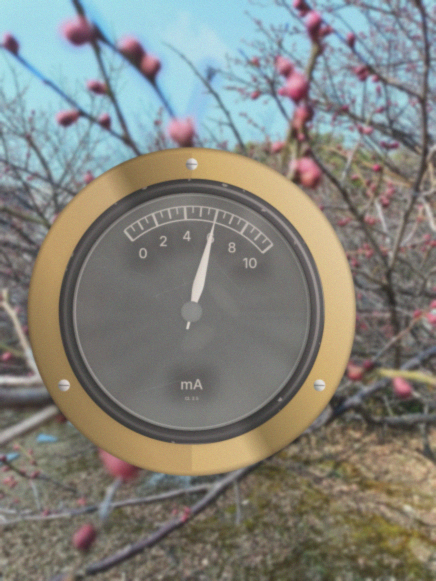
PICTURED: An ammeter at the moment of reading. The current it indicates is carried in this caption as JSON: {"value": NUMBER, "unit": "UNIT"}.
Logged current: {"value": 6, "unit": "mA"}
